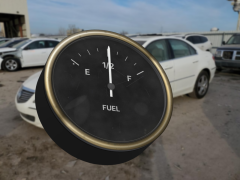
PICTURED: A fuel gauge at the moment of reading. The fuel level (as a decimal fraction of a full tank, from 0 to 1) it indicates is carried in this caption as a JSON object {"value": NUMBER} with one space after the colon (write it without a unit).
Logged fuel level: {"value": 0.5}
